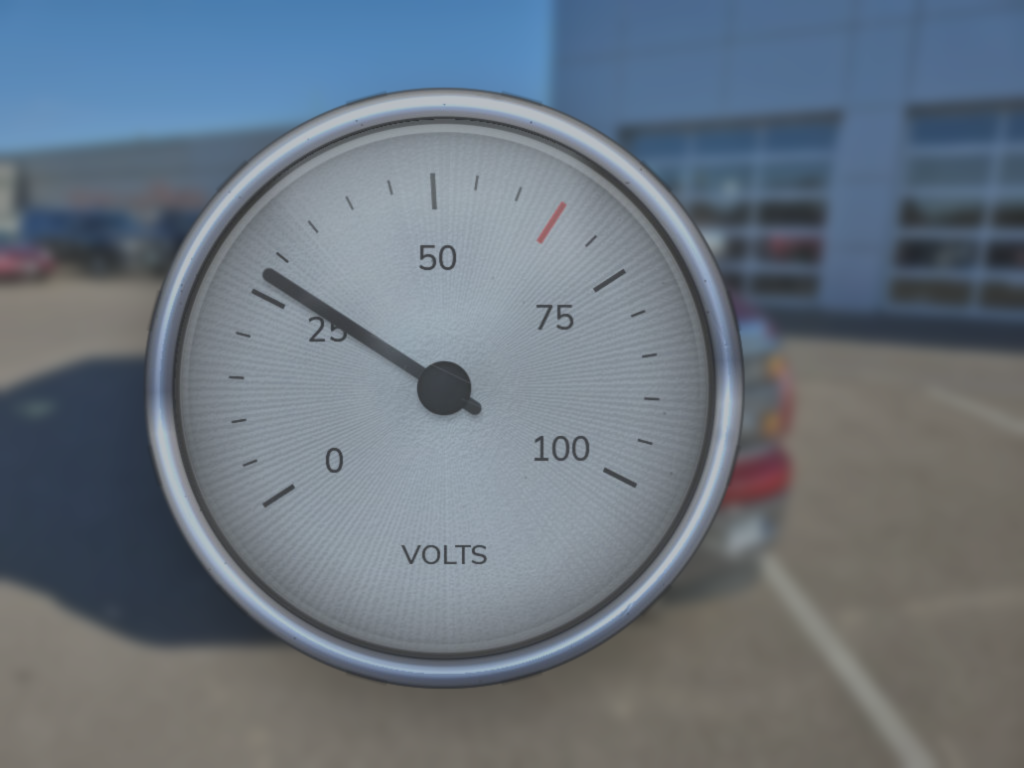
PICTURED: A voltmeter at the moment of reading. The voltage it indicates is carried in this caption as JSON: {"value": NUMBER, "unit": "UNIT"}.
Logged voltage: {"value": 27.5, "unit": "V"}
